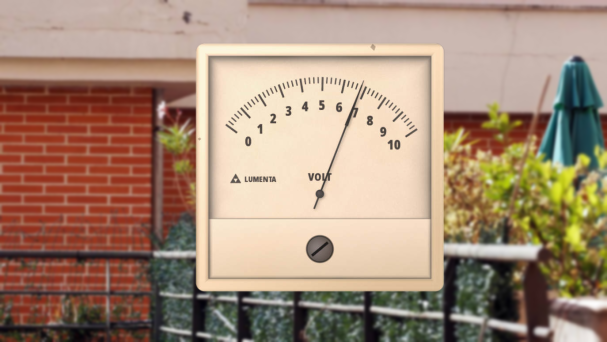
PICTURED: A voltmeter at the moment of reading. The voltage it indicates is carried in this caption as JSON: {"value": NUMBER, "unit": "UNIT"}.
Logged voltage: {"value": 6.8, "unit": "V"}
